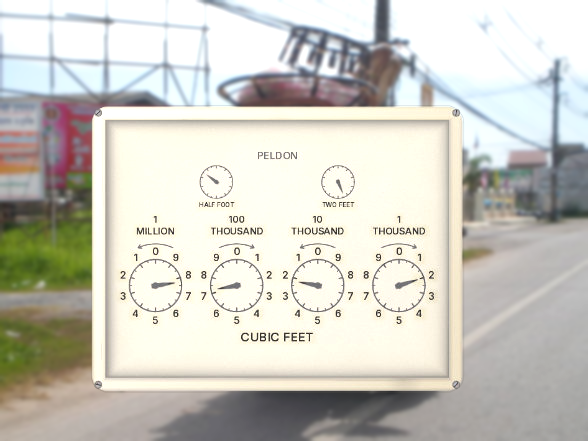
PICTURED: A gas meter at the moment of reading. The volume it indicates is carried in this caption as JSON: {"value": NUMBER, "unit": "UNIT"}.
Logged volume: {"value": 772200, "unit": "ft³"}
